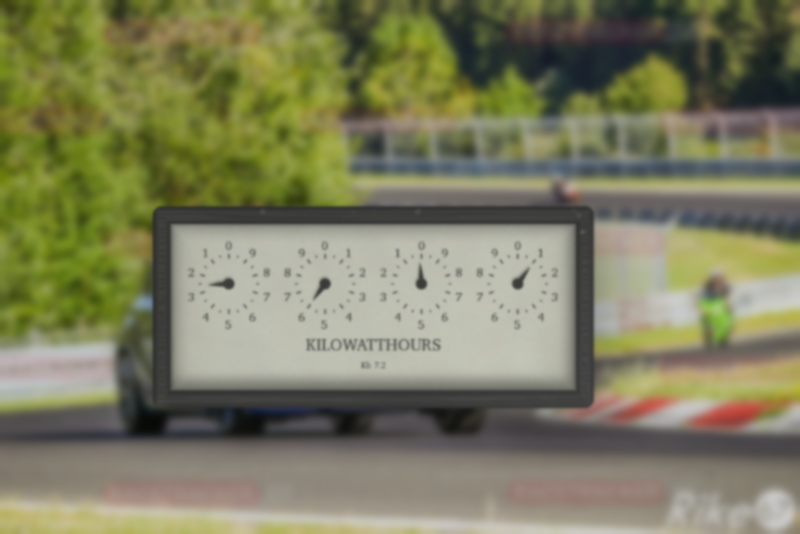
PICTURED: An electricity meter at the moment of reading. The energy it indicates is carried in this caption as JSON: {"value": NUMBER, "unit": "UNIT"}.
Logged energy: {"value": 2601, "unit": "kWh"}
